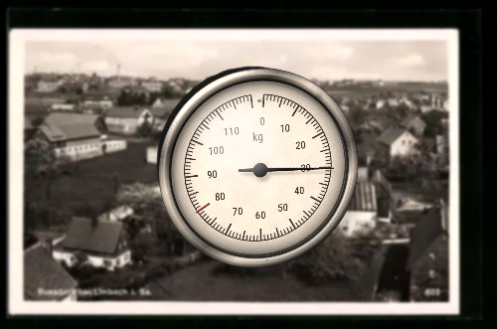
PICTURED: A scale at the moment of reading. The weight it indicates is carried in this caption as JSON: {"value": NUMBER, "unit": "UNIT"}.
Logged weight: {"value": 30, "unit": "kg"}
